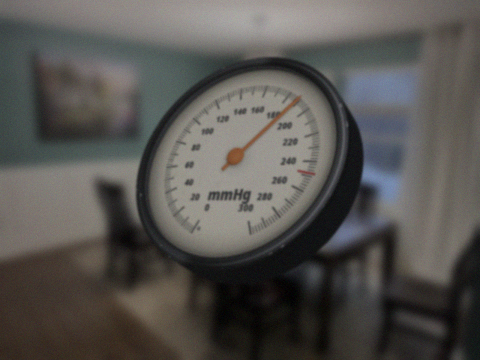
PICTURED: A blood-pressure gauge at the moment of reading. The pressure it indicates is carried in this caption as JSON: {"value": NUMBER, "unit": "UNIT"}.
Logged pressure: {"value": 190, "unit": "mmHg"}
